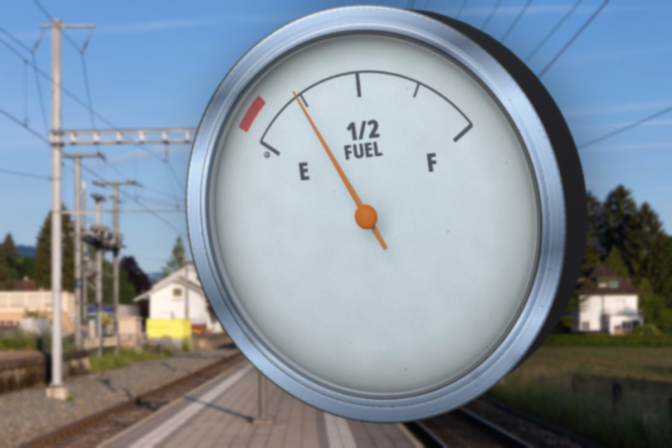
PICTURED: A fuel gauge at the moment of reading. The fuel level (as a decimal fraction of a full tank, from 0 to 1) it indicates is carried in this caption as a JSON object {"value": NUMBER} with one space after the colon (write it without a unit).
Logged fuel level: {"value": 0.25}
